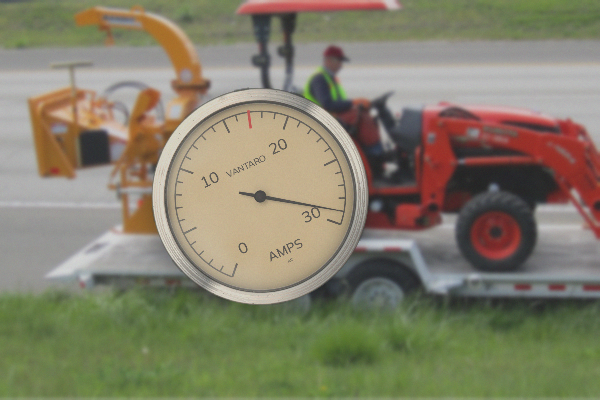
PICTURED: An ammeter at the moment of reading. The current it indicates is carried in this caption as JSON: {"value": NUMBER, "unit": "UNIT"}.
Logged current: {"value": 29, "unit": "A"}
